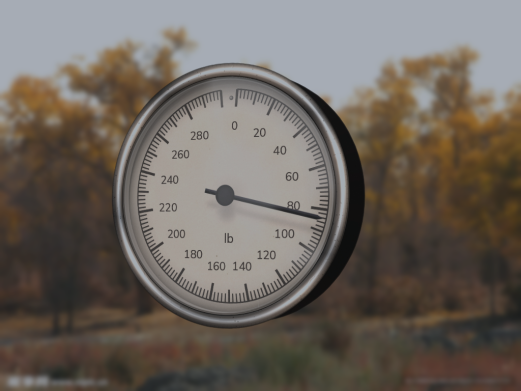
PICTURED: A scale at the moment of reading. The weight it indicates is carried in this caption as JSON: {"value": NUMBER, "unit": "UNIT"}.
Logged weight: {"value": 84, "unit": "lb"}
